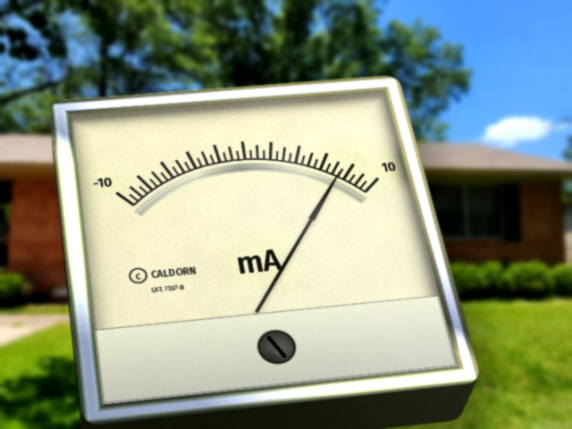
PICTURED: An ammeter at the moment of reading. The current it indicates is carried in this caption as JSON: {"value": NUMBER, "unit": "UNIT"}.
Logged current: {"value": 7.5, "unit": "mA"}
